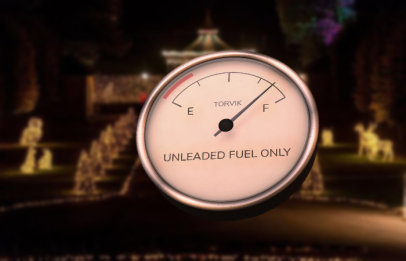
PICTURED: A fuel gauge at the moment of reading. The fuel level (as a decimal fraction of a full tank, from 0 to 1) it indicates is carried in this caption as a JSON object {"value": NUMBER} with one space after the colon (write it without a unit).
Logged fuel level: {"value": 0.875}
